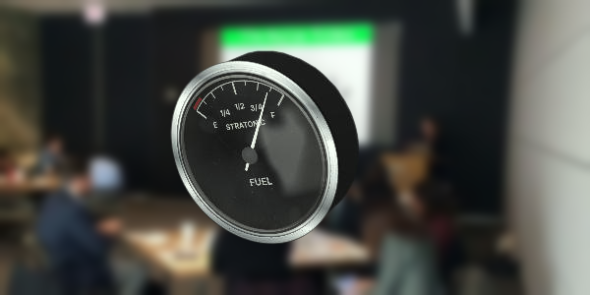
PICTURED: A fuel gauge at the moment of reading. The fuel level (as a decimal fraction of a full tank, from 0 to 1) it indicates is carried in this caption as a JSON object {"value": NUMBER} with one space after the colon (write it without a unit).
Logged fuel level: {"value": 0.875}
